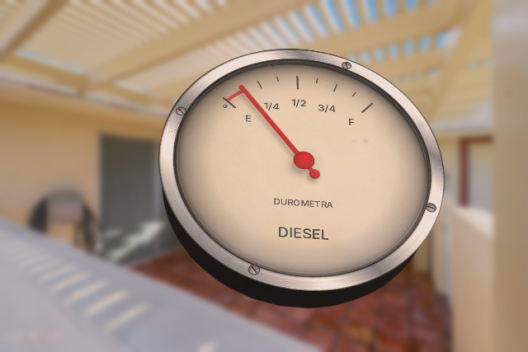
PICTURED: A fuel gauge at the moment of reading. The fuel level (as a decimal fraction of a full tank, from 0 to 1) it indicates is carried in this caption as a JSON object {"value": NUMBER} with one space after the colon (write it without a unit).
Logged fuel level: {"value": 0.125}
